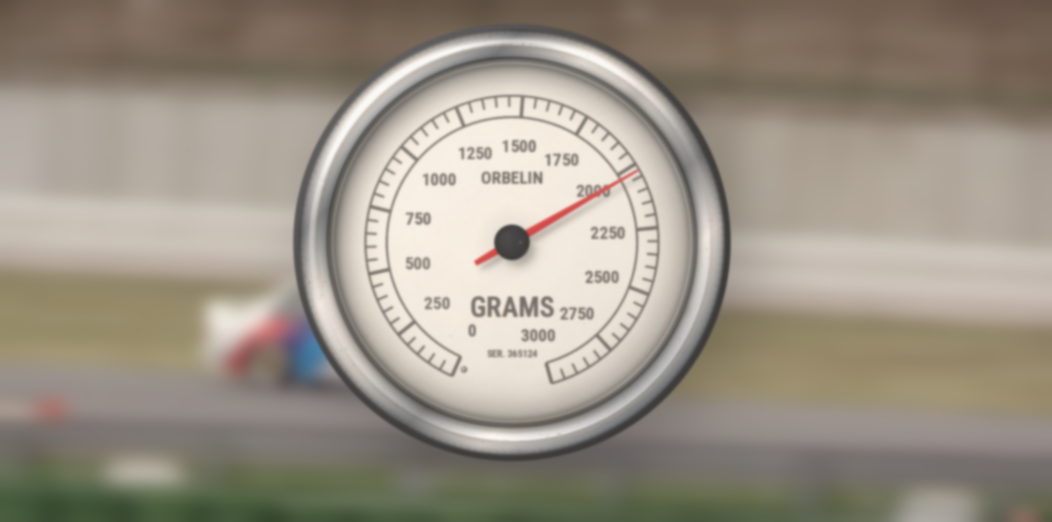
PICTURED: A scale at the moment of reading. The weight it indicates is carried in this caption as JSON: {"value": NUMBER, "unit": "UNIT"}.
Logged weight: {"value": 2025, "unit": "g"}
